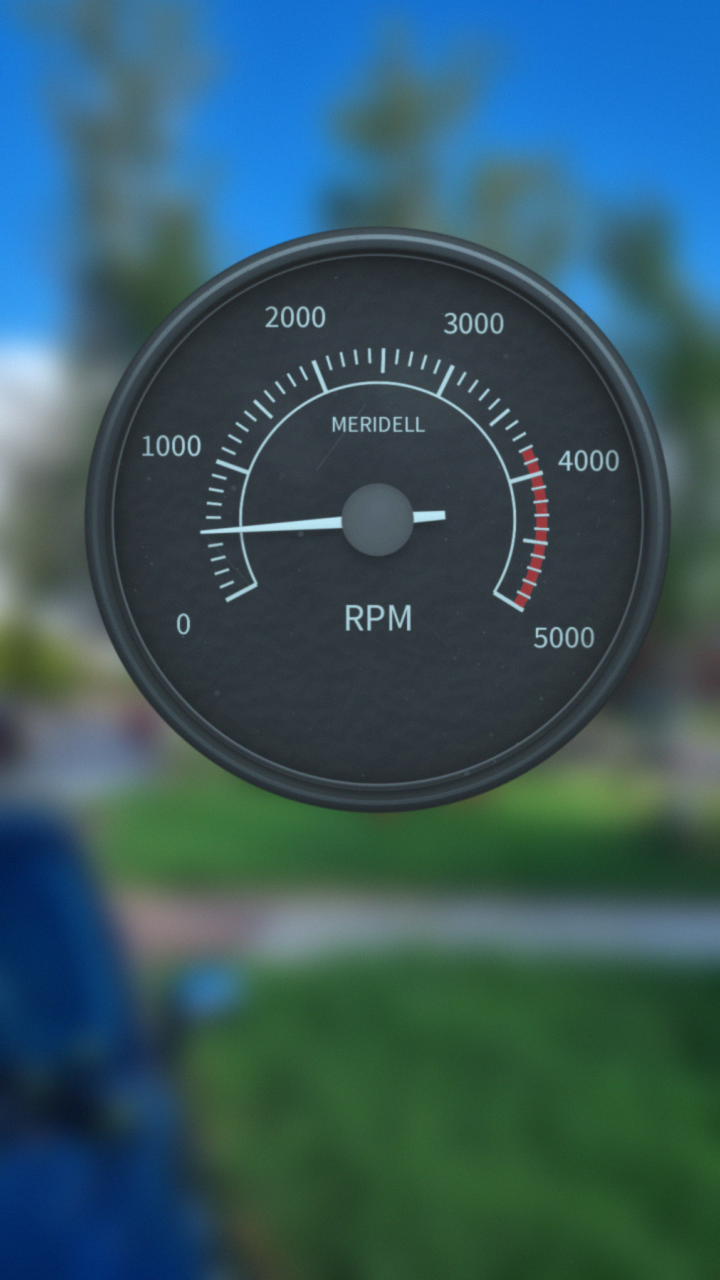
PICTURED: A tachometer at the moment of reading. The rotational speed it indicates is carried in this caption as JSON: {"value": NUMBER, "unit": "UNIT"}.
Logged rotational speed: {"value": 500, "unit": "rpm"}
